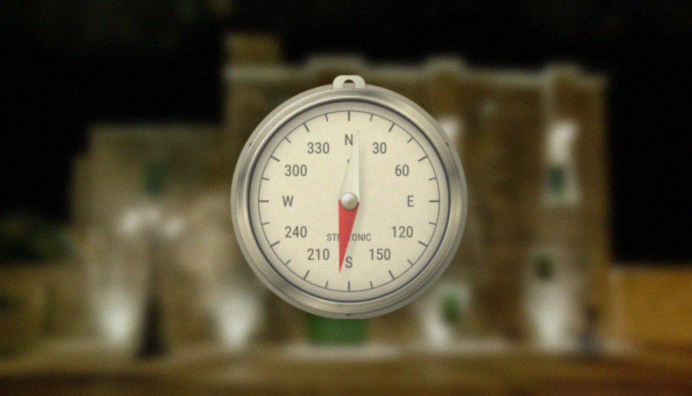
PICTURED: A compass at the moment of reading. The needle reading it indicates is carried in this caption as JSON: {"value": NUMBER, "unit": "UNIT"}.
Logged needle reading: {"value": 187.5, "unit": "°"}
